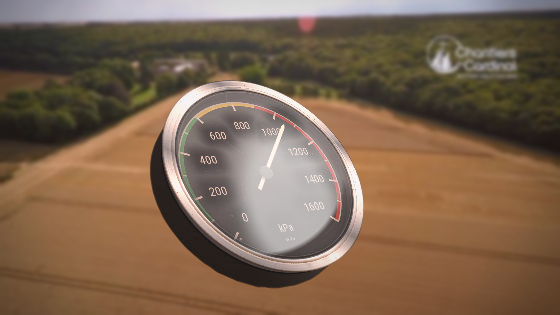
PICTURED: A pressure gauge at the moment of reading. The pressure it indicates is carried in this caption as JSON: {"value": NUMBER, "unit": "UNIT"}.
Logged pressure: {"value": 1050, "unit": "kPa"}
